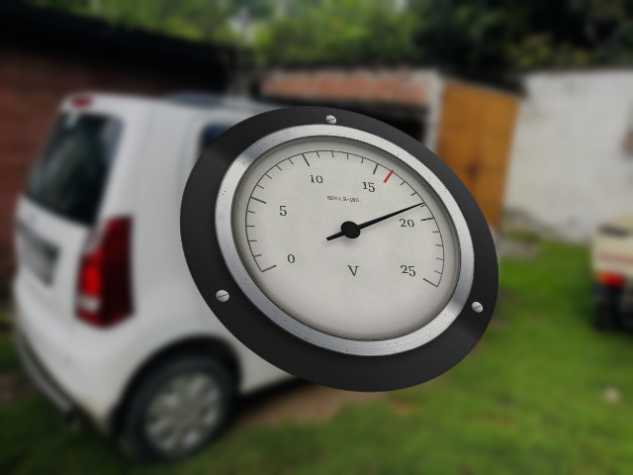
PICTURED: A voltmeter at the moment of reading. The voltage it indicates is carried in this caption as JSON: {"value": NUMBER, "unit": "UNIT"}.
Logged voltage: {"value": 19, "unit": "V"}
